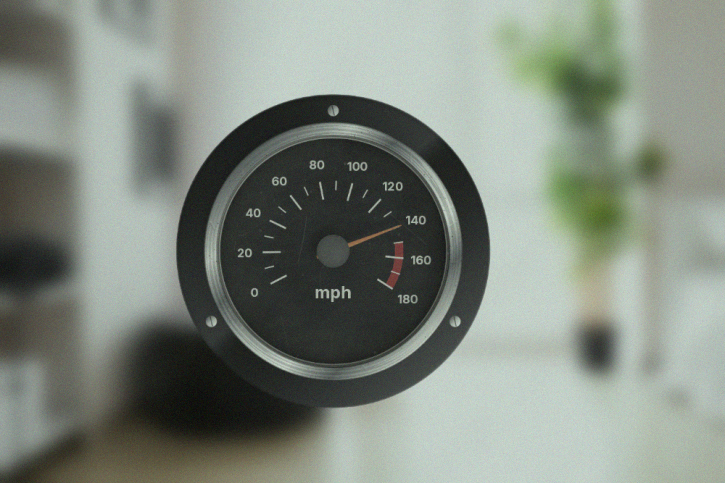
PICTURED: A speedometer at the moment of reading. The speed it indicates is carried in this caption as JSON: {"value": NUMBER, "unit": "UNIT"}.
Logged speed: {"value": 140, "unit": "mph"}
